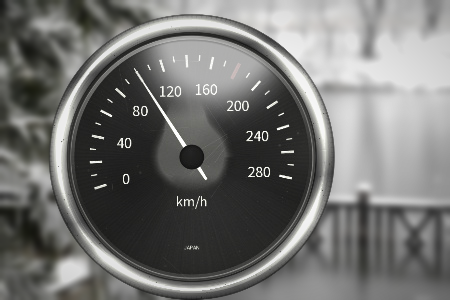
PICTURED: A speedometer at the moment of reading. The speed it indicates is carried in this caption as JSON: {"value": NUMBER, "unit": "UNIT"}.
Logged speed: {"value": 100, "unit": "km/h"}
